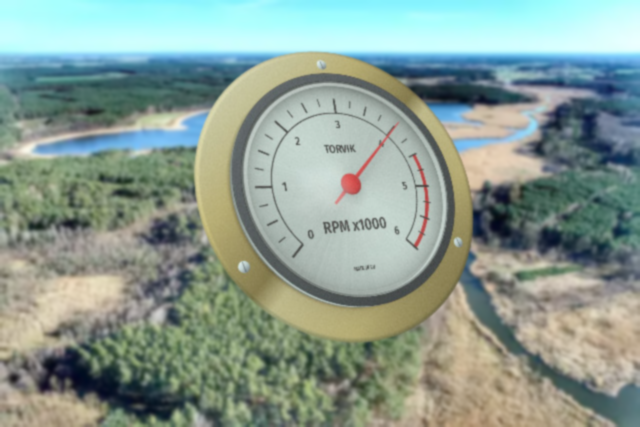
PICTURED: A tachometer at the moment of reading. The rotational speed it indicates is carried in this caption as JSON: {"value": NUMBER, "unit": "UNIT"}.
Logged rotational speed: {"value": 4000, "unit": "rpm"}
